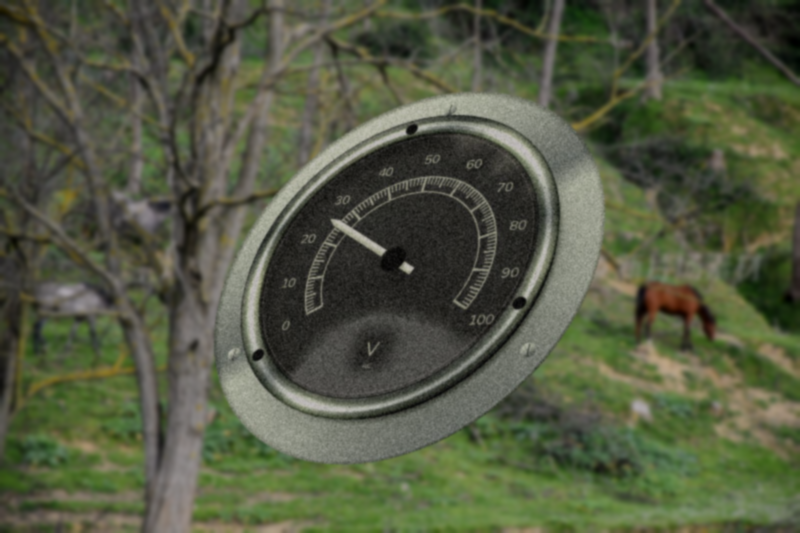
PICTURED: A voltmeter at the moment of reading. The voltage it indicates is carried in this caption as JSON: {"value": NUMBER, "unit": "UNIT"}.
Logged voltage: {"value": 25, "unit": "V"}
